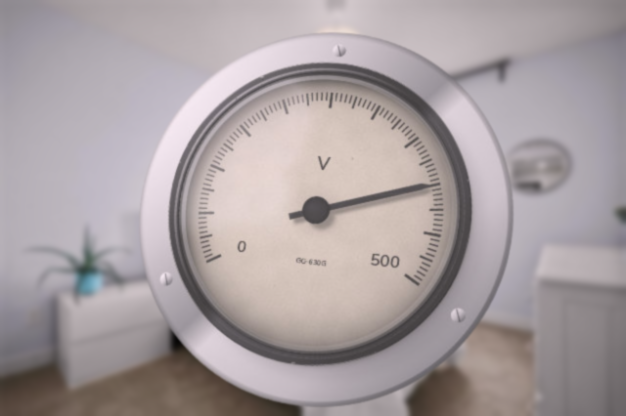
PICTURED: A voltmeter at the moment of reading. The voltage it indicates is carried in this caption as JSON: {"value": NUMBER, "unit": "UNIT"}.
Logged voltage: {"value": 400, "unit": "V"}
